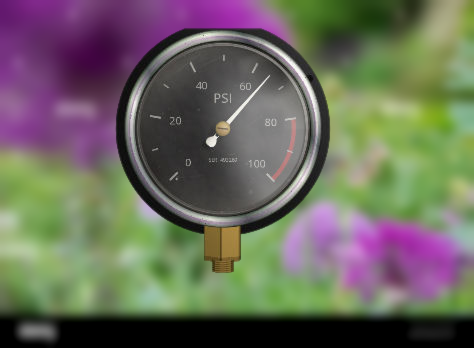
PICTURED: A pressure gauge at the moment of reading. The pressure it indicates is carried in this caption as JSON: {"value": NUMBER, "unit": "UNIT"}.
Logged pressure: {"value": 65, "unit": "psi"}
